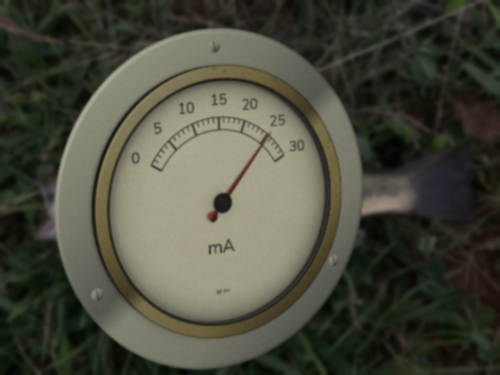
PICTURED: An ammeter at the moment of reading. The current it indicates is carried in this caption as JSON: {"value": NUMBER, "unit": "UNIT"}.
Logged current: {"value": 25, "unit": "mA"}
